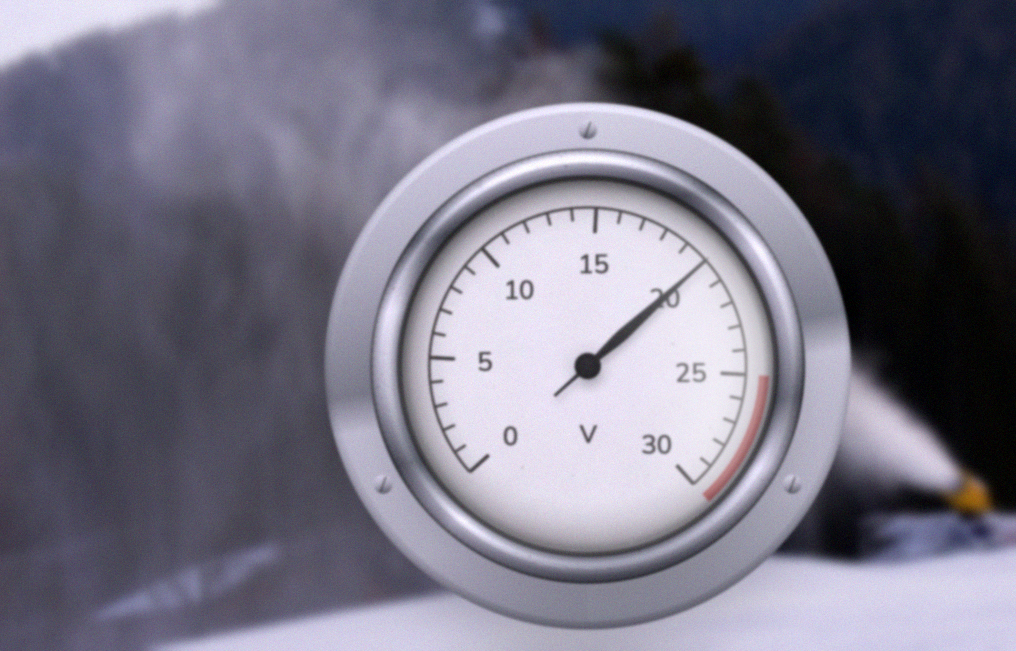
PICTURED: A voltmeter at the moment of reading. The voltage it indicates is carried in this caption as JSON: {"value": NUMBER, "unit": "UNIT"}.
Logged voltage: {"value": 20, "unit": "V"}
